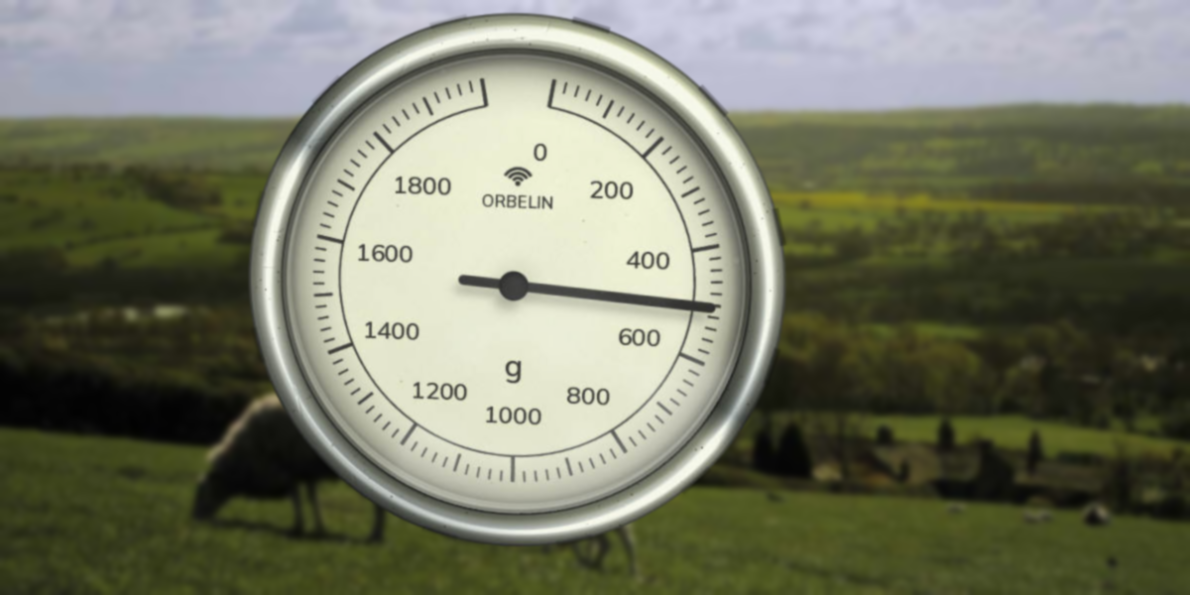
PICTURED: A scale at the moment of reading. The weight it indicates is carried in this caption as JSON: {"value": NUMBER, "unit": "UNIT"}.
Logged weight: {"value": 500, "unit": "g"}
